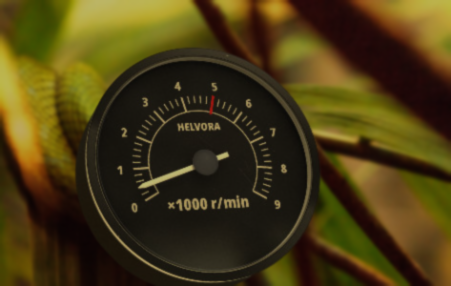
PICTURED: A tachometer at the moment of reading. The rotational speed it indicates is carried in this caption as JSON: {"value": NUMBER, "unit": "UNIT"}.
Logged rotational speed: {"value": 400, "unit": "rpm"}
